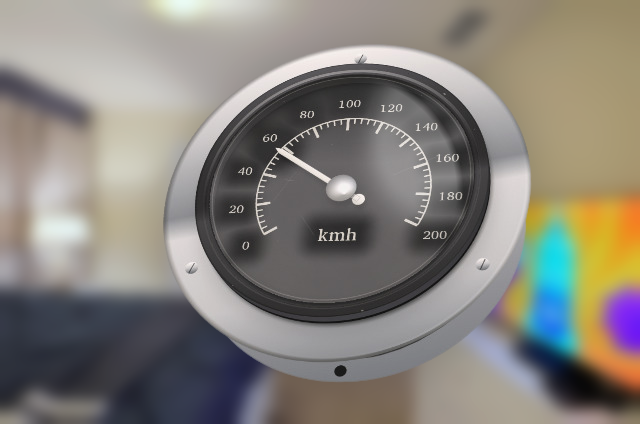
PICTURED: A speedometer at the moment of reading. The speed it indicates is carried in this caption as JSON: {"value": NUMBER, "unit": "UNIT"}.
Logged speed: {"value": 56, "unit": "km/h"}
